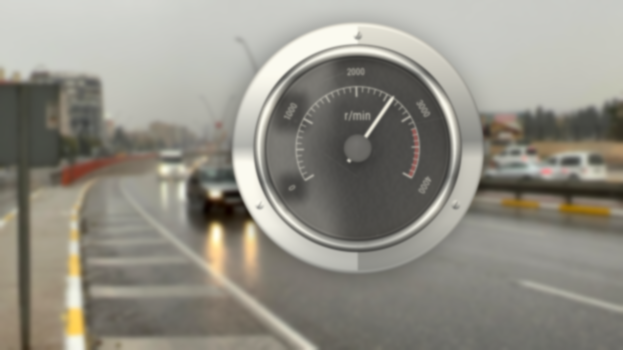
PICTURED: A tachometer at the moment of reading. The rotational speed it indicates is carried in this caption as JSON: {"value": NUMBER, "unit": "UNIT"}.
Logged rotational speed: {"value": 2600, "unit": "rpm"}
